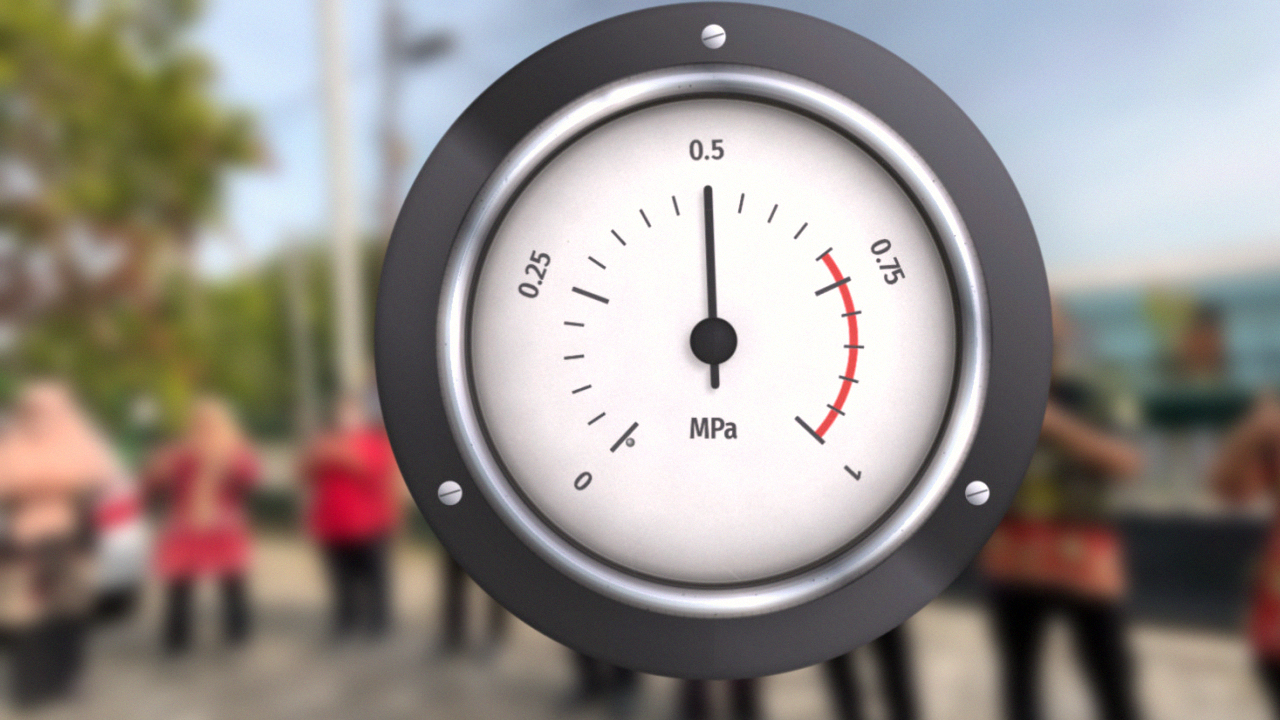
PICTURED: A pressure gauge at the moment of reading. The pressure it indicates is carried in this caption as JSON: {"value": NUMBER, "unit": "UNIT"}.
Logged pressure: {"value": 0.5, "unit": "MPa"}
